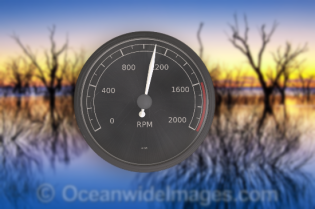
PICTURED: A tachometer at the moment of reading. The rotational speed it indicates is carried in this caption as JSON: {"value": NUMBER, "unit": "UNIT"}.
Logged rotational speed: {"value": 1100, "unit": "rpm"}
